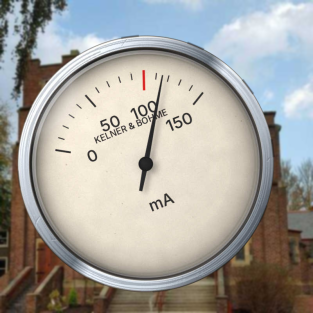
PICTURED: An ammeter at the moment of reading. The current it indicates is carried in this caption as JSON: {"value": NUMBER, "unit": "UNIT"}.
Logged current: {"value": 115, "unit": "mA"}
